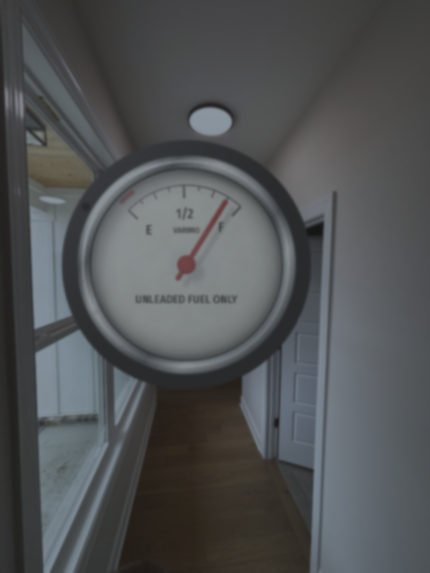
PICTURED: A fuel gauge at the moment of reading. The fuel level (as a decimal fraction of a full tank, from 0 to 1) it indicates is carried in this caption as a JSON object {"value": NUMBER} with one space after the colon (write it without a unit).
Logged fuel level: {"value": 0.875}
